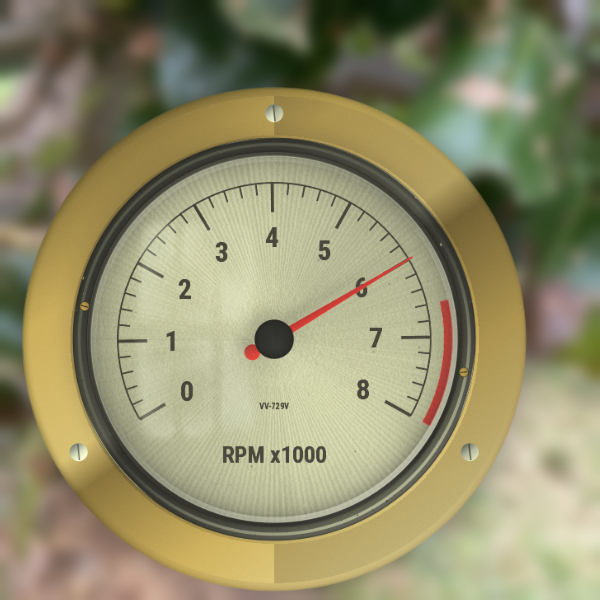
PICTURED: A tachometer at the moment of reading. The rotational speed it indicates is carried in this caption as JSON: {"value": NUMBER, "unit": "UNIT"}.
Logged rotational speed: {"value": 6000, "unit": "rpm"}
